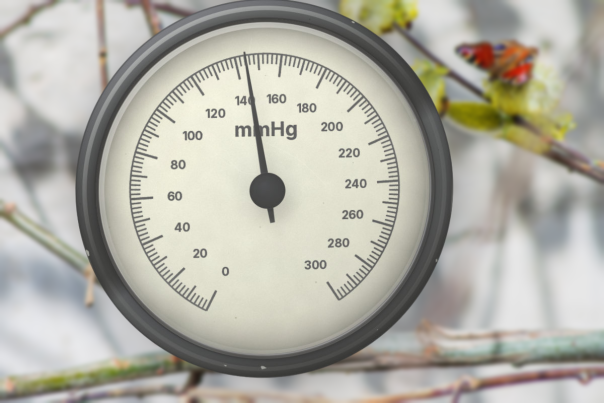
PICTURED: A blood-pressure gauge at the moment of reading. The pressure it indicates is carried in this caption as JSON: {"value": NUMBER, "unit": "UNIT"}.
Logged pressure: {"value": 144, "unit": "mmHg"}
